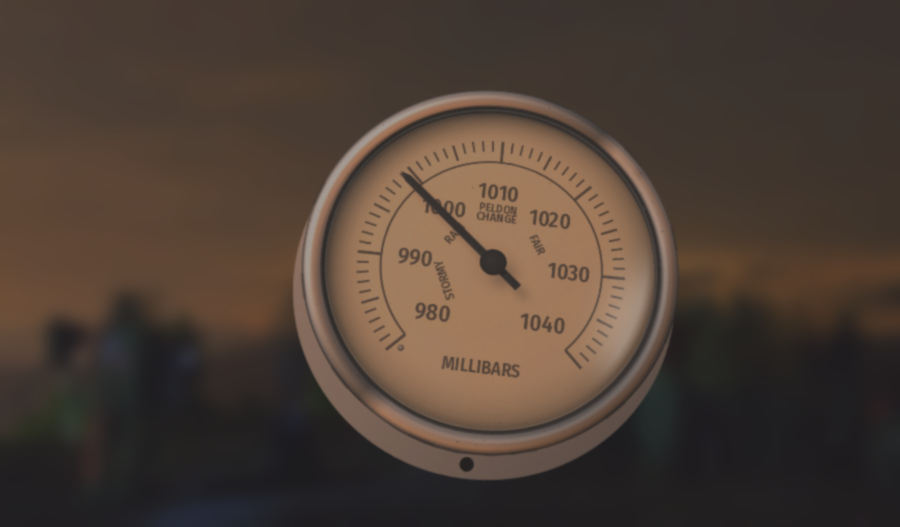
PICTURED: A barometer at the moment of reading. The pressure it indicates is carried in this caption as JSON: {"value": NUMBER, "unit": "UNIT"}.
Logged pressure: {"value": 999, "unit": "mbar"}
